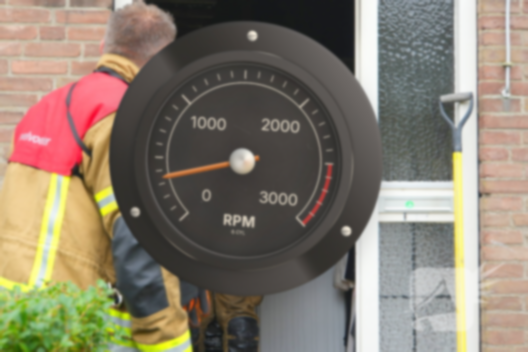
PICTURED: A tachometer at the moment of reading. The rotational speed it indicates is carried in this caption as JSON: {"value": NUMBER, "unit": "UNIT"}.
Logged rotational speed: {"value": 350, "unit": "rpm"}
